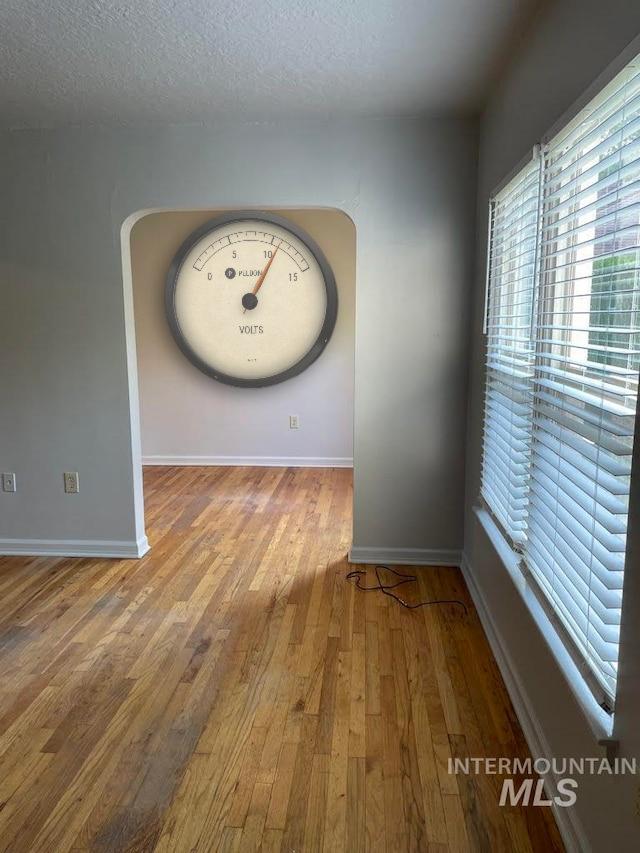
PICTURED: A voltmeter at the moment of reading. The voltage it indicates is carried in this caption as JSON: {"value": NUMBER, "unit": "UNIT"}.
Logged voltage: {"value": 11, "unit": "V"}
